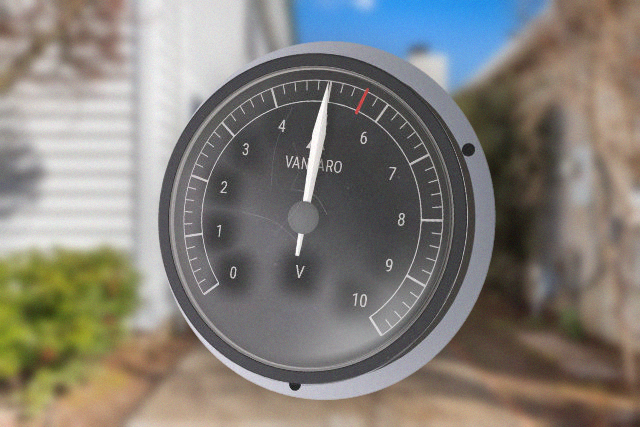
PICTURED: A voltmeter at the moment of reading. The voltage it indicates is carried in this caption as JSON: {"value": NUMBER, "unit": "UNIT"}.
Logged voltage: {"value": 5, "unit": "V"}
